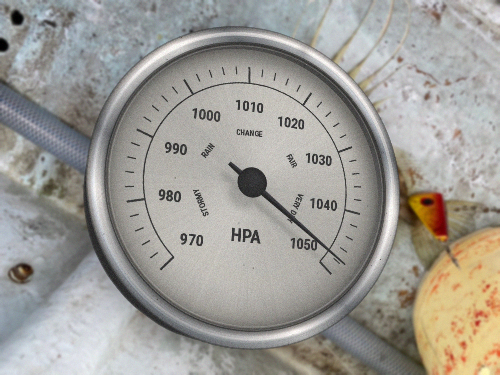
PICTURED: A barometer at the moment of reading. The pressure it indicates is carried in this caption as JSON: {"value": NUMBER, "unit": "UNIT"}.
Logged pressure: {"value": 1048, "unit": "hPa"}
